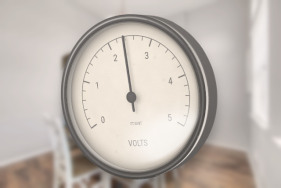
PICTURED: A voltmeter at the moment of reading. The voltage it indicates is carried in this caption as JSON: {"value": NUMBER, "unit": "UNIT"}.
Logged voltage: {"value": 2.4, "unit": "V"}
